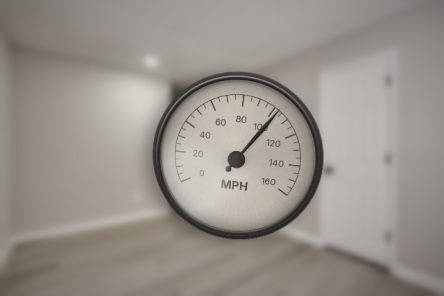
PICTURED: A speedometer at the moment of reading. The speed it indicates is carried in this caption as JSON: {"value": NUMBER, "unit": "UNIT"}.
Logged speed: {"value": 102.5, "unit": "mph"}
